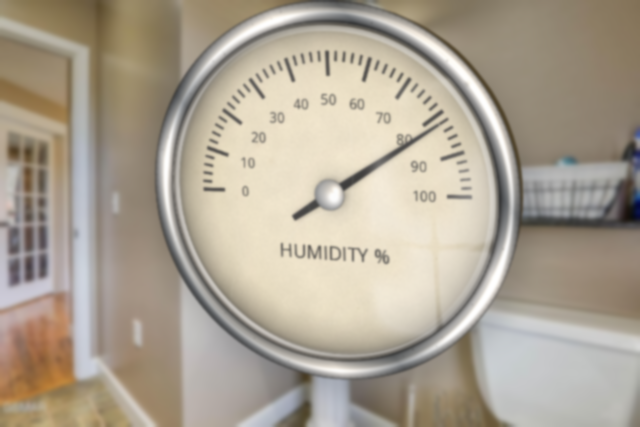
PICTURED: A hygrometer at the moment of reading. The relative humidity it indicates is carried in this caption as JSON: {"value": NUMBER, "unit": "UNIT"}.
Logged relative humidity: {"value": 82, "unit": "%"}
